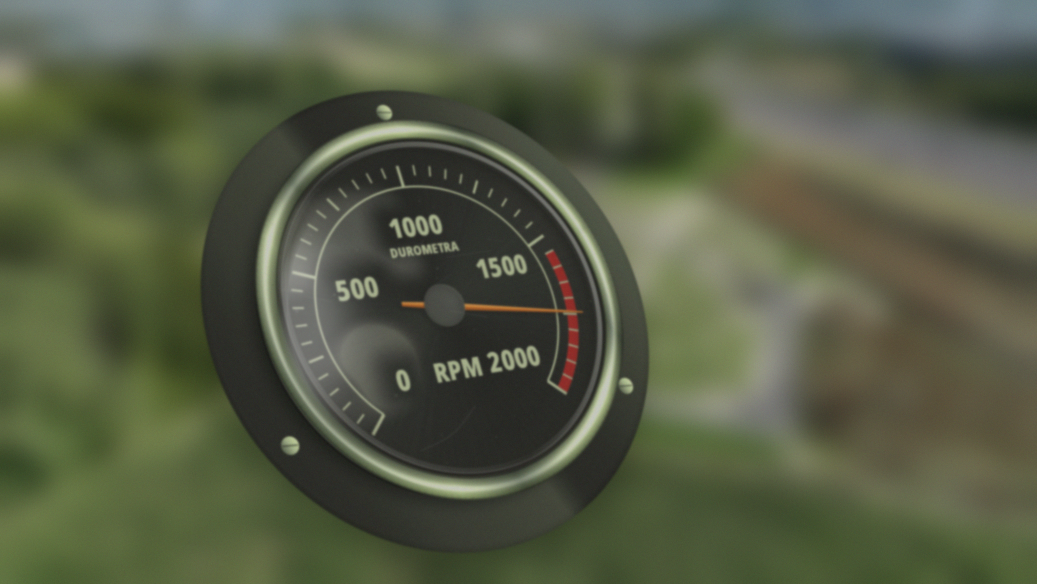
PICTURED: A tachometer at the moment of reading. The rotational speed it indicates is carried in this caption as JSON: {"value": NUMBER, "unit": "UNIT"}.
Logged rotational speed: {"value": 1750, "unit": "rpm"}
